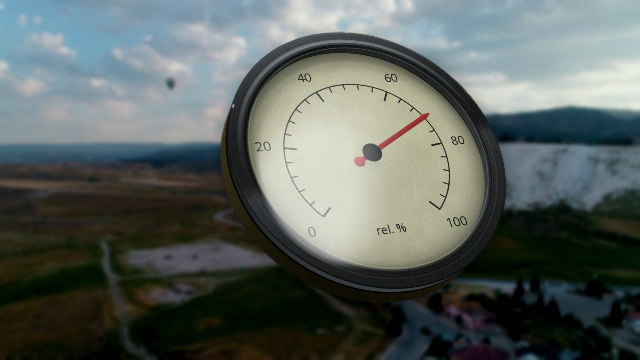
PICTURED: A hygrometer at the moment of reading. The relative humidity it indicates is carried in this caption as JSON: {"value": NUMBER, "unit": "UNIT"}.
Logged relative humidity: {"value": 72, "unit": "%"}
